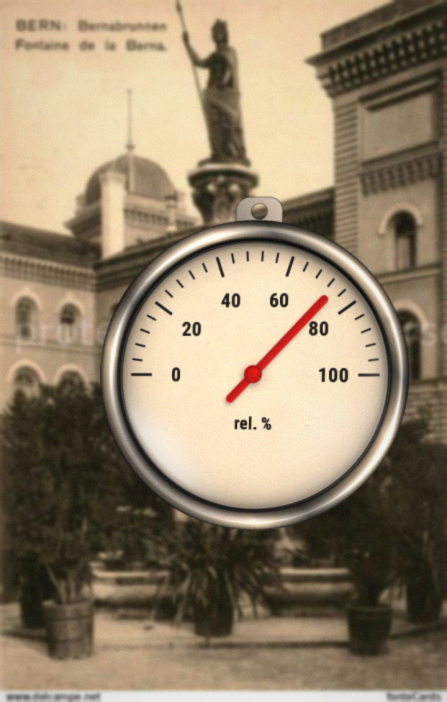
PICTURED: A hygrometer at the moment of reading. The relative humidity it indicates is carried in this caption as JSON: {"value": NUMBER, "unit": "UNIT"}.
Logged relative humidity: {"value": 74, "unit": "%"}
